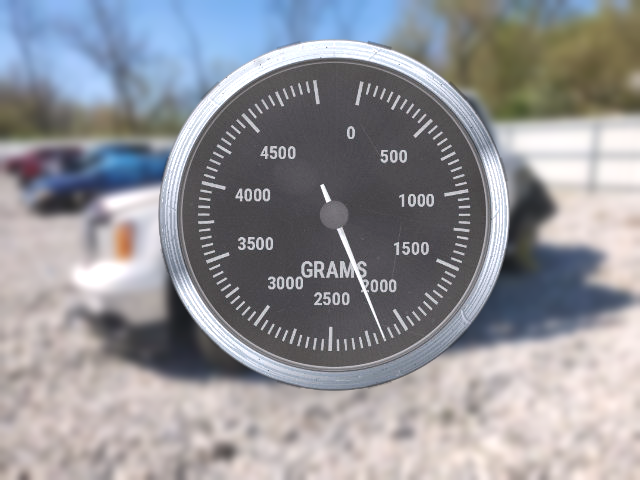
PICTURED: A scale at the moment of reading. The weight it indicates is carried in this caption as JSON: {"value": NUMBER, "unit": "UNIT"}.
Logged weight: {"value": 2150, "unit": "g"}
